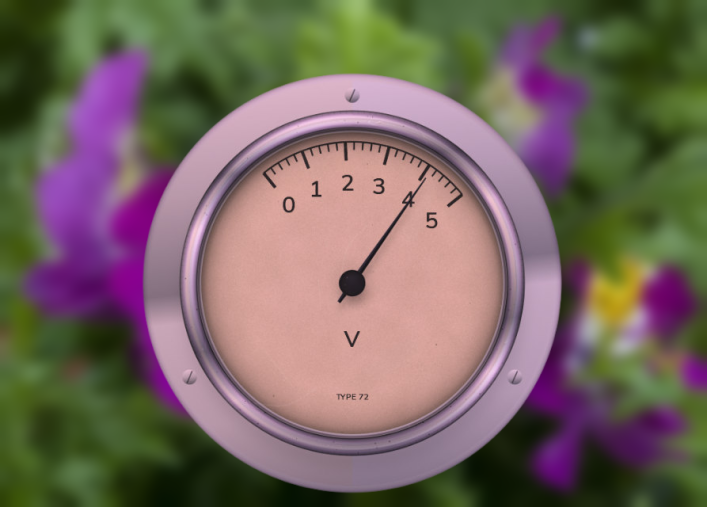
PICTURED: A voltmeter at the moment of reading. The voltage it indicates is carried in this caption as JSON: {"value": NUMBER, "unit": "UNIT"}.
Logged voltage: {"value": 4.1, "unit": "V"}
